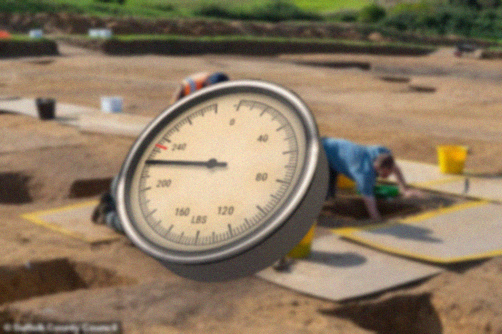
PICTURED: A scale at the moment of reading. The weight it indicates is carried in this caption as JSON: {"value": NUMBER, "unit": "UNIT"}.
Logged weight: {"value": 220, "unit": "lb"}
